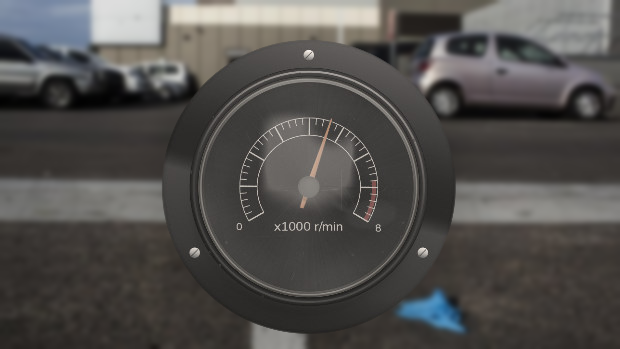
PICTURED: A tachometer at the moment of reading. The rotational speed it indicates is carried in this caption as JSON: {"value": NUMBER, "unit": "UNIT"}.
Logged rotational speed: {"value": 4600, "unit": "rpm"}
